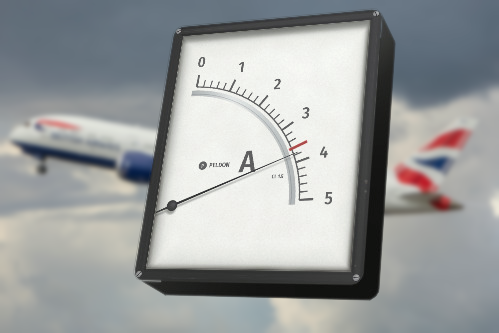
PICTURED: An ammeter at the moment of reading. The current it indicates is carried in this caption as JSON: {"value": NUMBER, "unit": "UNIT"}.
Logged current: {"value": 3.8, "unit": "A"}
